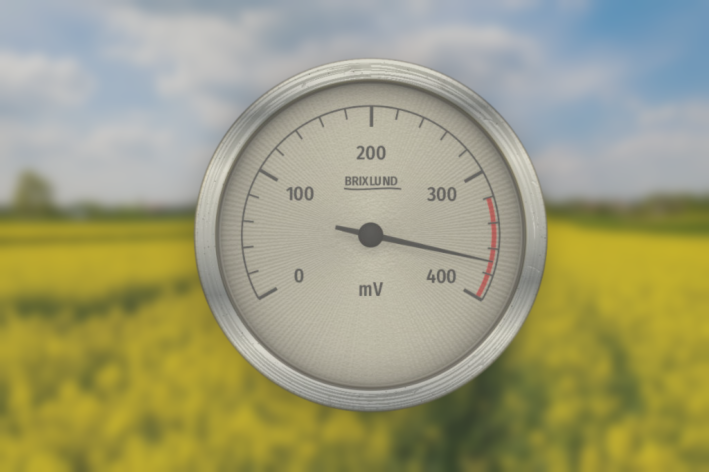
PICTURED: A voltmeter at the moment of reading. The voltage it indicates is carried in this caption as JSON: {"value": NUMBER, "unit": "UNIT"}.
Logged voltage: {"value": 370, "unit": "mV"}
